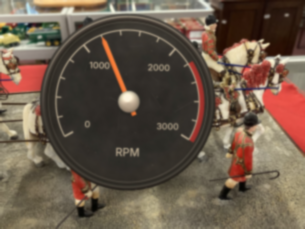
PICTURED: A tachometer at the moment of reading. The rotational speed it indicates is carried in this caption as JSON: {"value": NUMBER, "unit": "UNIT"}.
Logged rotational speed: {"value": 1200, "unit": "rpm"}
